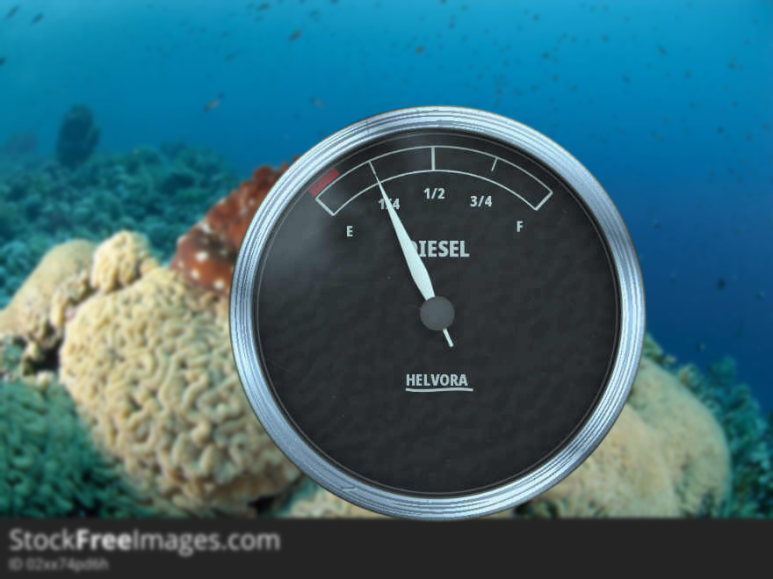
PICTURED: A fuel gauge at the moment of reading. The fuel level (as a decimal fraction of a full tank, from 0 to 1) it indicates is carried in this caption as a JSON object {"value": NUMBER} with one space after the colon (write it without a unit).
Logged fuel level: {"value": 0.25}
